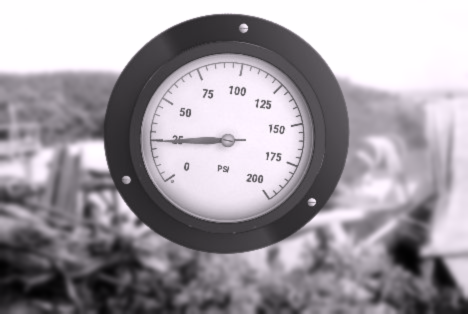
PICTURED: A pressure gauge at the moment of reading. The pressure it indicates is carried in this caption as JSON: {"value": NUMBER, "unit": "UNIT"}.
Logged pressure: {"value": 25, "unit": "psi"}
